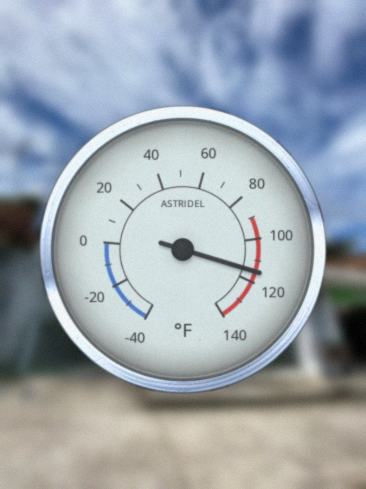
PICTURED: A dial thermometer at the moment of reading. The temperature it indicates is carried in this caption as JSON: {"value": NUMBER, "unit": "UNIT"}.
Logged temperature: {"value": 115, "unit": "°F"}
